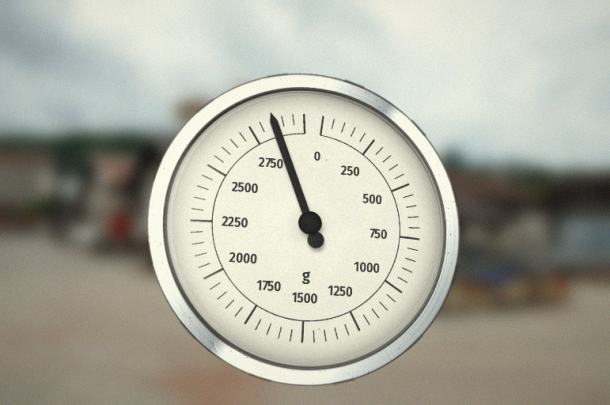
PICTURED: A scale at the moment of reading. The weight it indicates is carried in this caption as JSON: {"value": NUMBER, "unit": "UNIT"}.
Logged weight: {"value": 2850, "unit": "g"}
